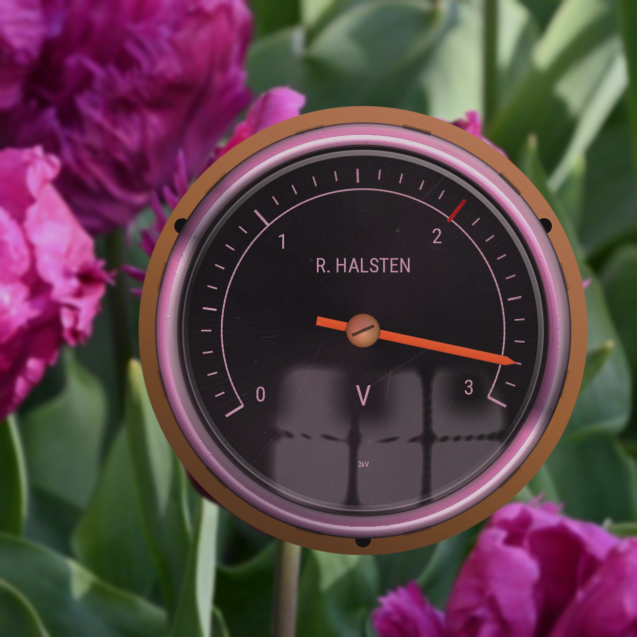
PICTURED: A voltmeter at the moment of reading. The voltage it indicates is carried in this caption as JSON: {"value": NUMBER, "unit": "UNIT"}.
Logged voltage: {"value": 2.8, "unit": "V"}
